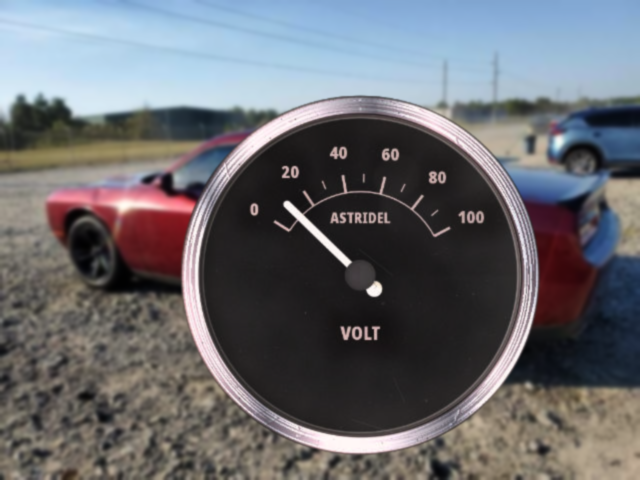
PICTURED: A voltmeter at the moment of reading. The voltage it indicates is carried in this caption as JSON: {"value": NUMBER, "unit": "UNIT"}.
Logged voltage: {"value": 10, "unit": "V"}
